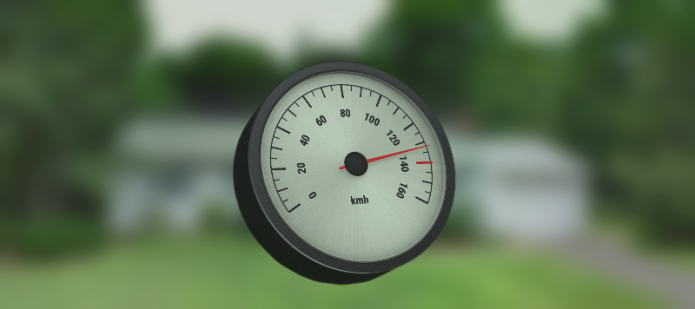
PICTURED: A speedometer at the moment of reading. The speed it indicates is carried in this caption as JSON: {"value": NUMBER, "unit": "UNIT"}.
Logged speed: {"value": 132.5, "unit": "km/h"}
